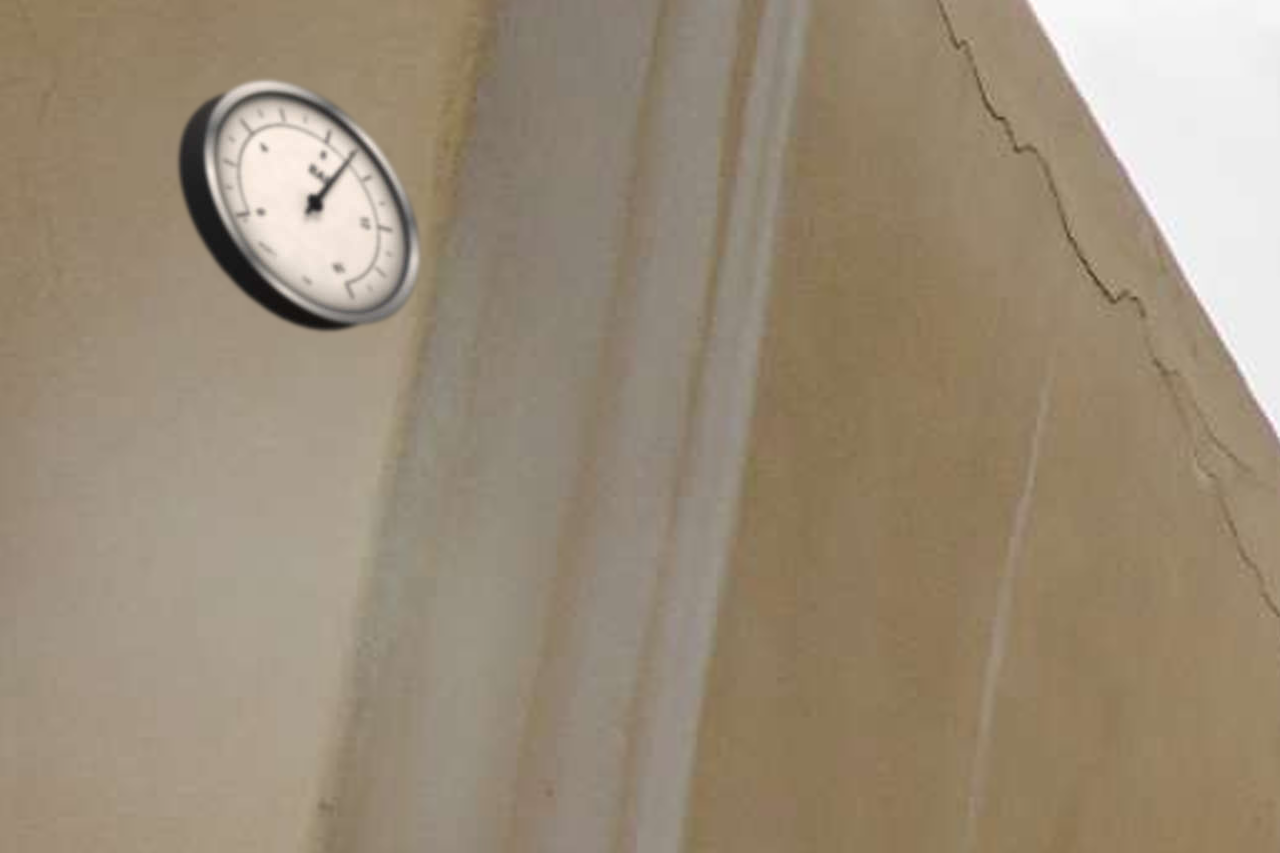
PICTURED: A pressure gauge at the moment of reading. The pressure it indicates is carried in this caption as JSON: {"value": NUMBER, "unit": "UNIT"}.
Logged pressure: {"value": 9, "unit": "bar"}
